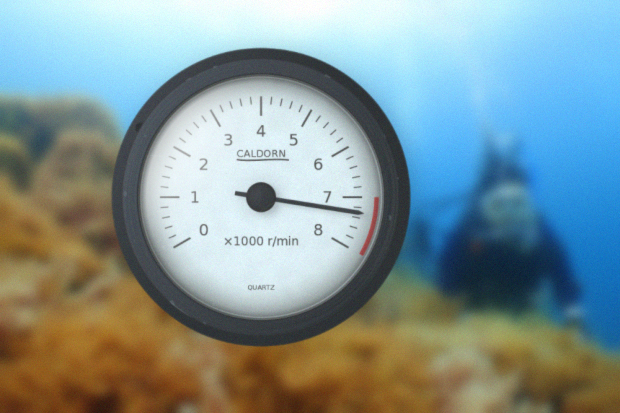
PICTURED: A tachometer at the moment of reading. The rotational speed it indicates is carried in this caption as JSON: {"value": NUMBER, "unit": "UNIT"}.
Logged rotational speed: {"value": 7300, "unit": "rpm"}
